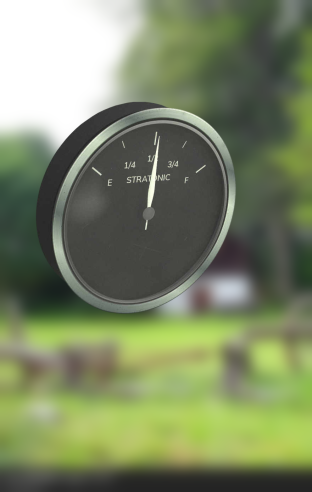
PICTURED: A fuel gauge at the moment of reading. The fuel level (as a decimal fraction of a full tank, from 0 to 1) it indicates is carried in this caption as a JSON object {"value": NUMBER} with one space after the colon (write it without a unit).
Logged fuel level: {"value": 0.5}
